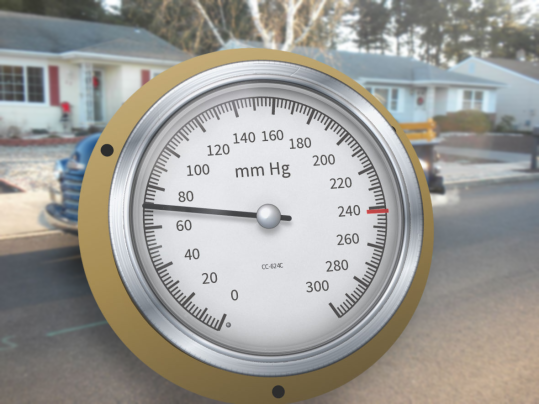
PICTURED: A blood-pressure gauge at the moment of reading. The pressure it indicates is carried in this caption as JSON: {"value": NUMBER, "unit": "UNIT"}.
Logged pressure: {"value": 70, "unit": "mmHg"}
